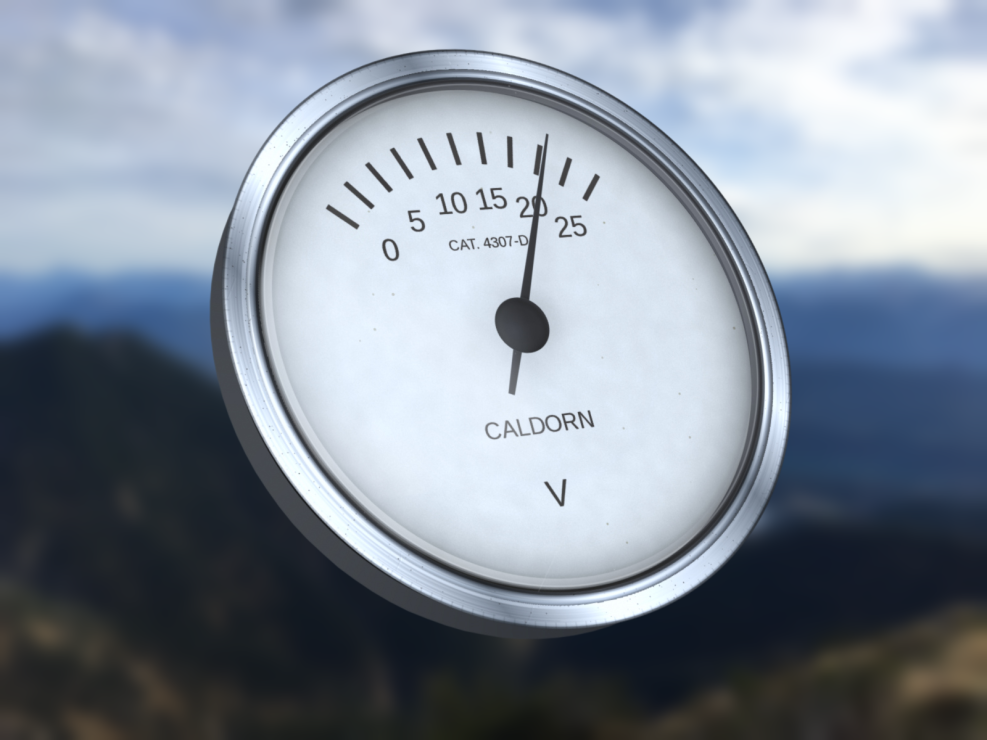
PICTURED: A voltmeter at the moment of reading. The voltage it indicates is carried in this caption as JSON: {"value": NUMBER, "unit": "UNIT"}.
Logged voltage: {"value": 20, "unit": "V"}
